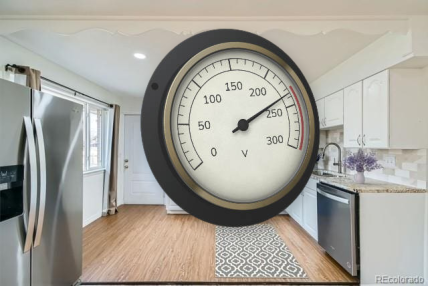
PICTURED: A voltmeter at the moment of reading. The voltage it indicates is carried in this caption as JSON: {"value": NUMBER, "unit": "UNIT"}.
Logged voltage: {"value": 235, "unit": "V"}
